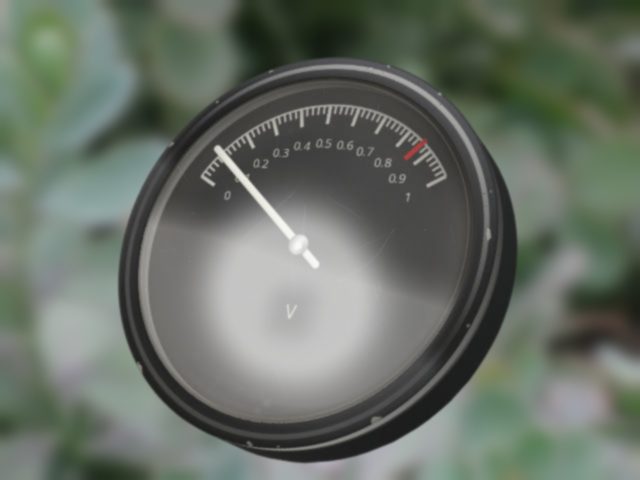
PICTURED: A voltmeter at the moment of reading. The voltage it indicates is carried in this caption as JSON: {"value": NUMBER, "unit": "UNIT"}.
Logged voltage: {"value": 0.1, "unit": "V"}
